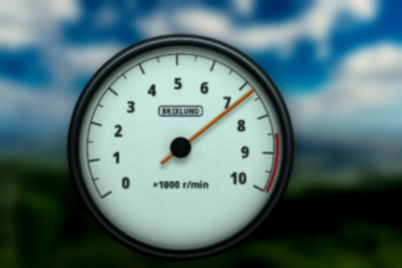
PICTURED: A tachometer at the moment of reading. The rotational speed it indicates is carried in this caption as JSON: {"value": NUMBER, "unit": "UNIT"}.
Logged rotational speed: {"value": 7250, "unit": "rpm"}
